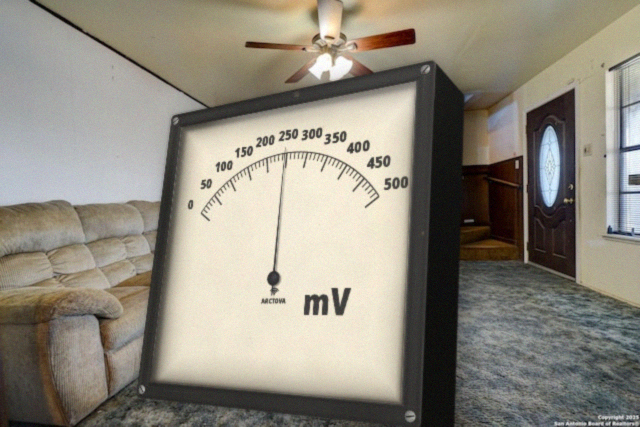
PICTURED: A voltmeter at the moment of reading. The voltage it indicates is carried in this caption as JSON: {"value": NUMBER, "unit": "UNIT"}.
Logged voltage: {"value": 250, "unit": "mV"}
